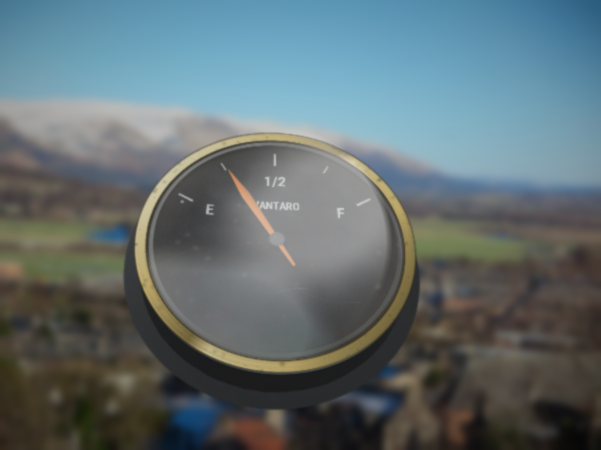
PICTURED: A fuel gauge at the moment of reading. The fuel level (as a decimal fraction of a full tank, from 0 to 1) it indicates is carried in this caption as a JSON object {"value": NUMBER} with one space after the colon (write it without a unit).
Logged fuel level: {"value": 0.25}
